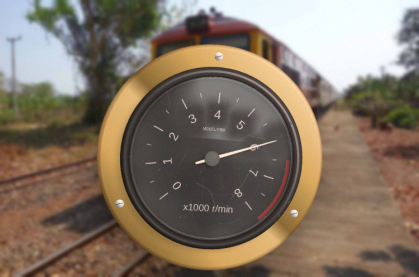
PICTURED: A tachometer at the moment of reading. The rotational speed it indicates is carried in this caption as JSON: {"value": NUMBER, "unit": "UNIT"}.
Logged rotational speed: {"value": 6000, "unit": "rpm"}
